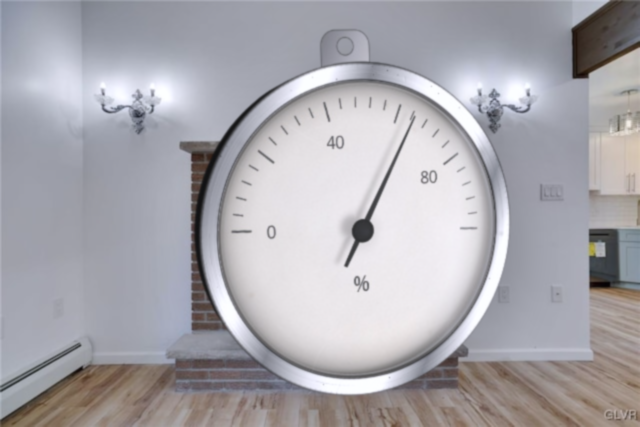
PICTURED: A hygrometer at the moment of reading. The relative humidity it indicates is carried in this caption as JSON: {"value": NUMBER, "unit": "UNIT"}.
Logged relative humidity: {"value": 64, "unit": "%"}
